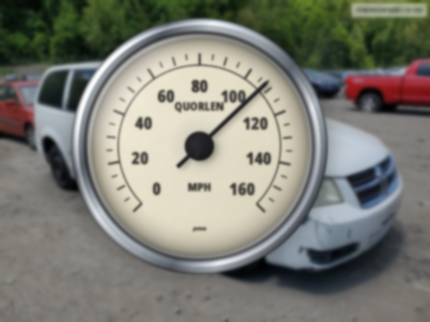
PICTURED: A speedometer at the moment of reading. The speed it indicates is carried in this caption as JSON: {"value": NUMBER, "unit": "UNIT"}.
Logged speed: {"value": 107.5, "unit": "mph"}
